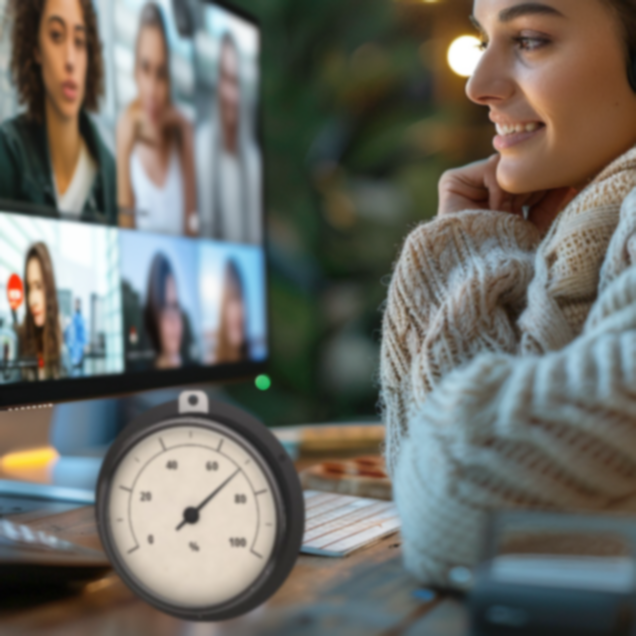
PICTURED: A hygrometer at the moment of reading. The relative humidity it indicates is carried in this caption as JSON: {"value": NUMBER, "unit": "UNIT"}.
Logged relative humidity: {"value": 70, "unit": "%"}
